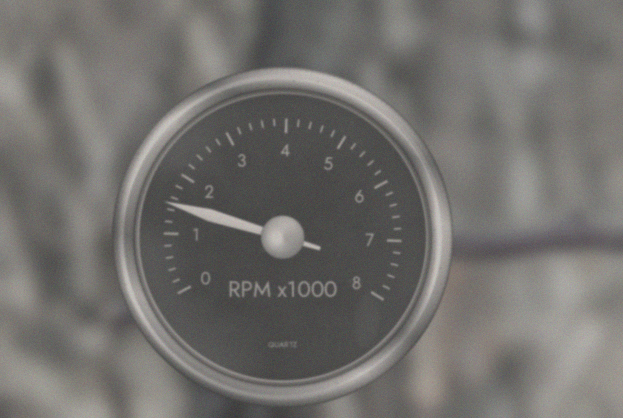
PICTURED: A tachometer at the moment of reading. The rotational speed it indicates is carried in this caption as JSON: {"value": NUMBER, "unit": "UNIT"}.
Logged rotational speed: {"value": 1500, "unit": "rpm"}
